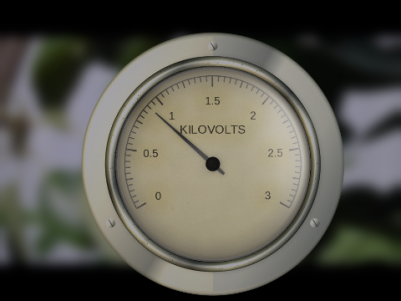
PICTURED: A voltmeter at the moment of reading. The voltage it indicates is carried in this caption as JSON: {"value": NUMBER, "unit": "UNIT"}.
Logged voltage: {"value": 0.9, "unit": "kV"}
